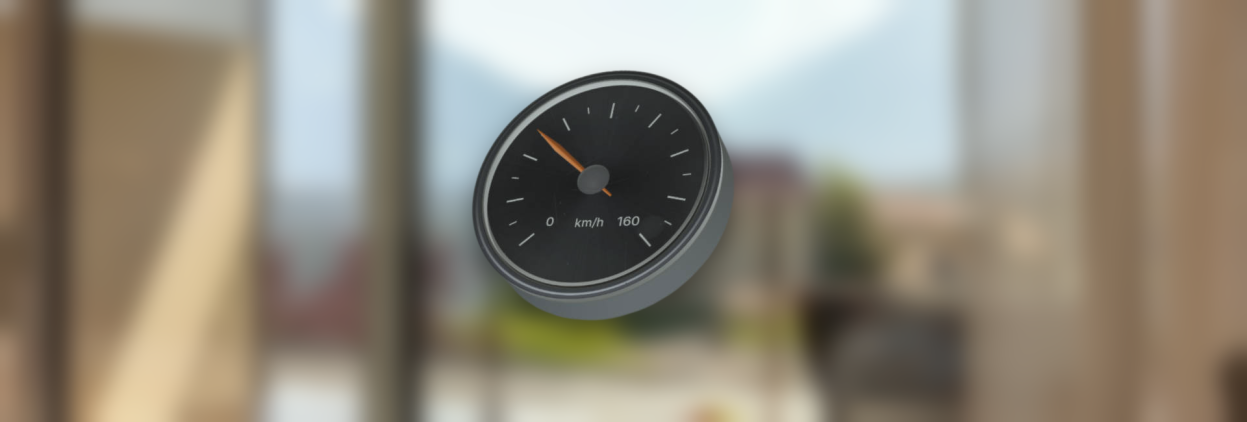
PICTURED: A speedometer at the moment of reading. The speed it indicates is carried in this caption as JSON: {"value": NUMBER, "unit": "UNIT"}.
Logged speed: {"value": 50, "unit": "km/h"}
